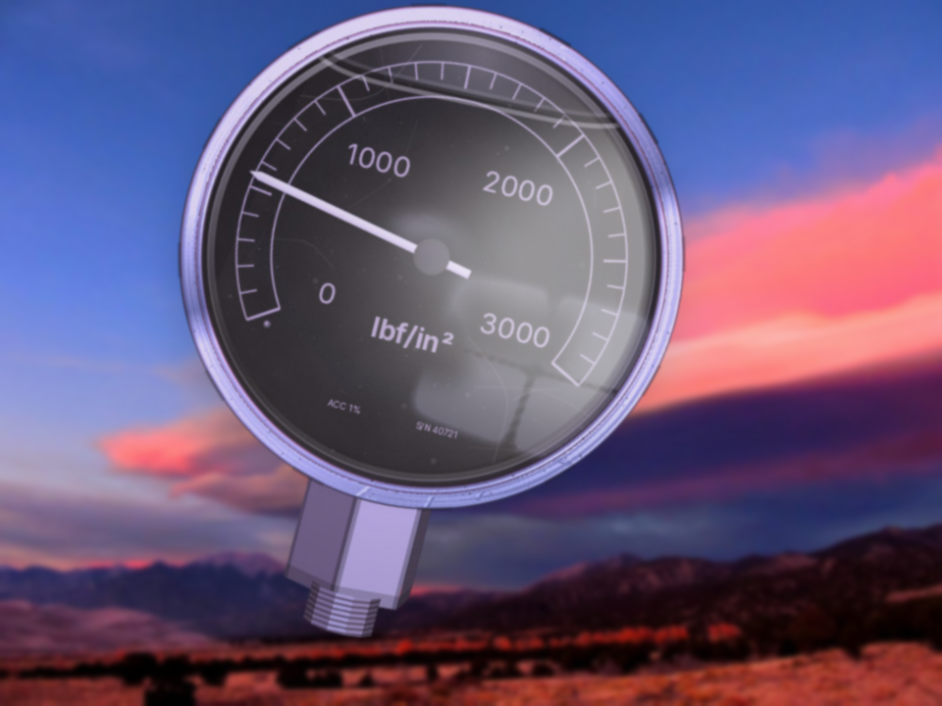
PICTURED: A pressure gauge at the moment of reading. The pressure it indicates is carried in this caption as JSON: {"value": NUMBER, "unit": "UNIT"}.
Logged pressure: {"value": 550, "unit": "psi"}
